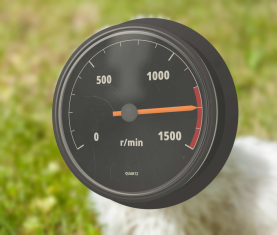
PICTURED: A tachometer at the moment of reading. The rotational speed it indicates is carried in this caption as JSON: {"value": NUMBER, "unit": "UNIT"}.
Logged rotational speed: {"value": 1300, "unit": "rpm"}
